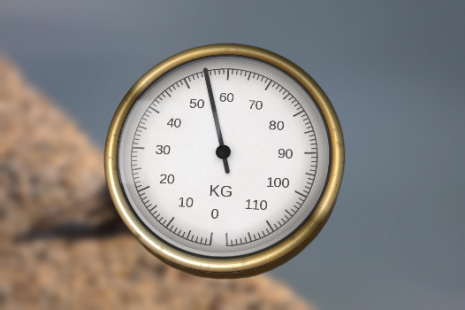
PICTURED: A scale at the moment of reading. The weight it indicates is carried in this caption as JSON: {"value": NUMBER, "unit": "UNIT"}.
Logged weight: {"value": 55, "unit": "kg"}
